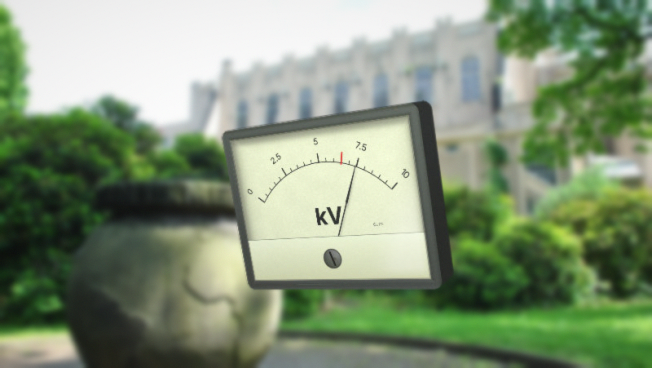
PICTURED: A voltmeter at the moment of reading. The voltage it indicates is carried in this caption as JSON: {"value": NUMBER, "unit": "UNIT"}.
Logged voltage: {"value": 7.5, "unit": "kV"}
